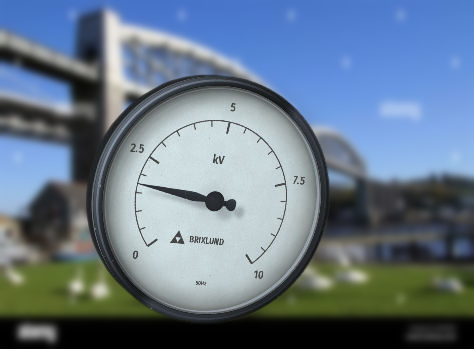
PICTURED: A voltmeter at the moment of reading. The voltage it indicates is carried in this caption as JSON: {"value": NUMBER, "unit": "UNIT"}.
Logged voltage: {"value": 1.75, "unit": "kV"}
